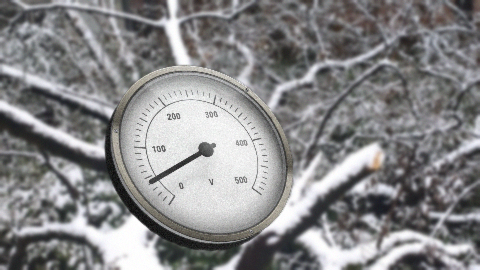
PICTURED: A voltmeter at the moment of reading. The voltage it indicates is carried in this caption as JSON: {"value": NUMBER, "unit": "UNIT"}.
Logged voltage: {"value": 40, "unit": "V"}
